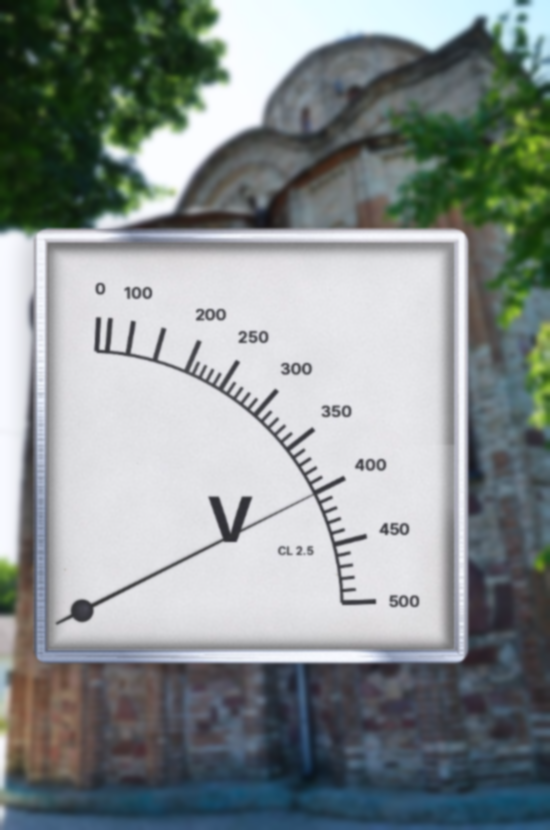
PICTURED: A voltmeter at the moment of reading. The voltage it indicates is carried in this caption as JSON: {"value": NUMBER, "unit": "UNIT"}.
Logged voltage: {"value": 400, "unit": "V"}
